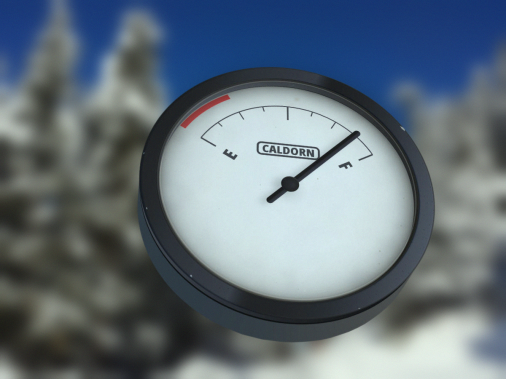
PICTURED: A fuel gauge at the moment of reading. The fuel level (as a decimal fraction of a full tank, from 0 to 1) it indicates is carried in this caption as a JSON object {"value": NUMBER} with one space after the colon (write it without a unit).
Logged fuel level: {"value": 0.875}
